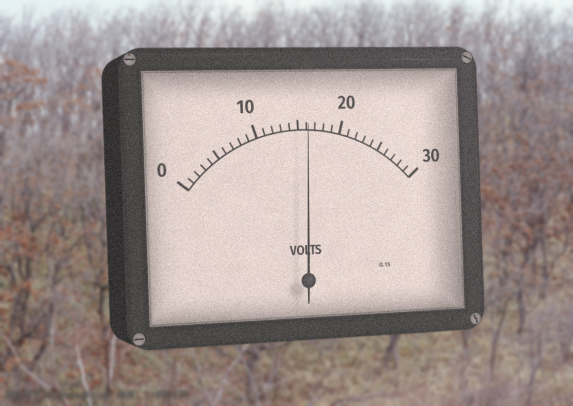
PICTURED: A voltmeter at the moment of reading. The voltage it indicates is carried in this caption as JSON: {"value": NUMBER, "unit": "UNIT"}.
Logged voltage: {"value": 16, "unit": "V"}
